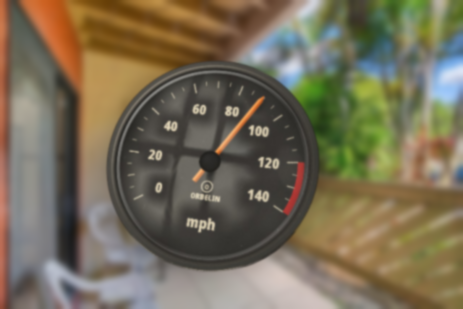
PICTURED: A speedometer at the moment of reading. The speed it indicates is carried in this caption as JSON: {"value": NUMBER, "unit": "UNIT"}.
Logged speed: {"value": 90, "unit": "mph"}
